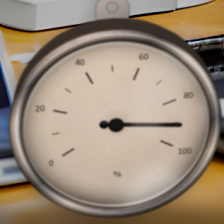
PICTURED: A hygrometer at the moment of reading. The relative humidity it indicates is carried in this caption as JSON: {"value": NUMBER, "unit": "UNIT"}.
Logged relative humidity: {"value": 90, "unit": "%"}
